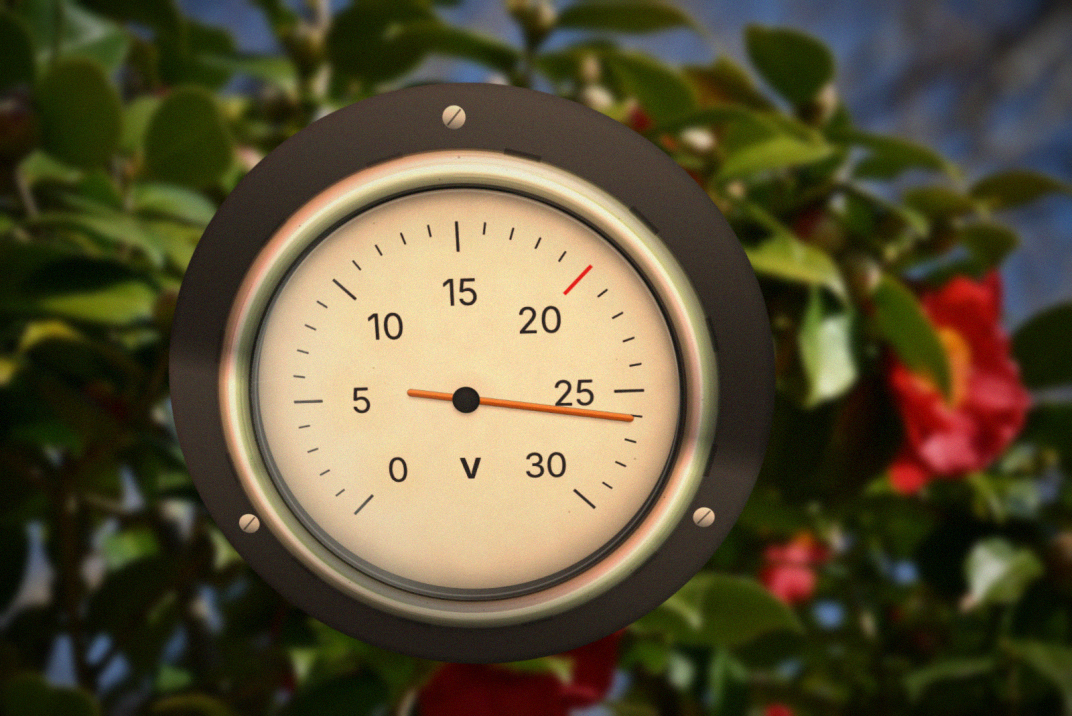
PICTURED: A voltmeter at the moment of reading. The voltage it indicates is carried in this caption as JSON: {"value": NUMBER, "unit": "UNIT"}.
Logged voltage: {"value": 26, "unit": "V"}
